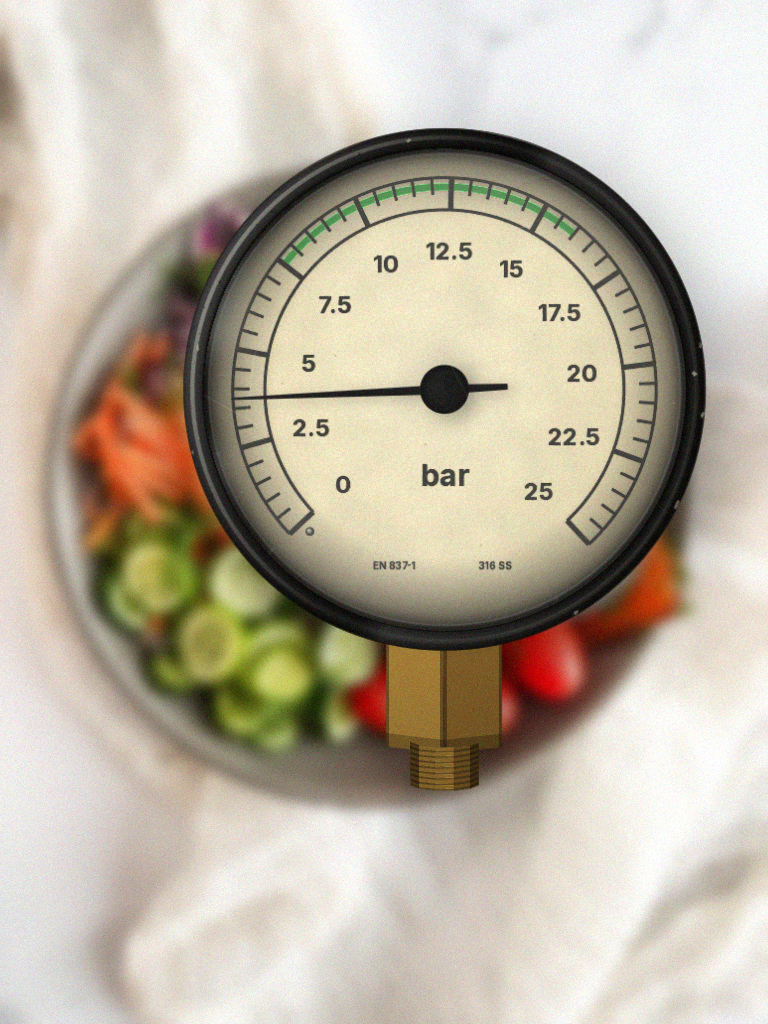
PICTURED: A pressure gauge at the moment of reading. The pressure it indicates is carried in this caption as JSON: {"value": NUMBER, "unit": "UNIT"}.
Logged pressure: {"value": 3.75, "unit": "bar"}
